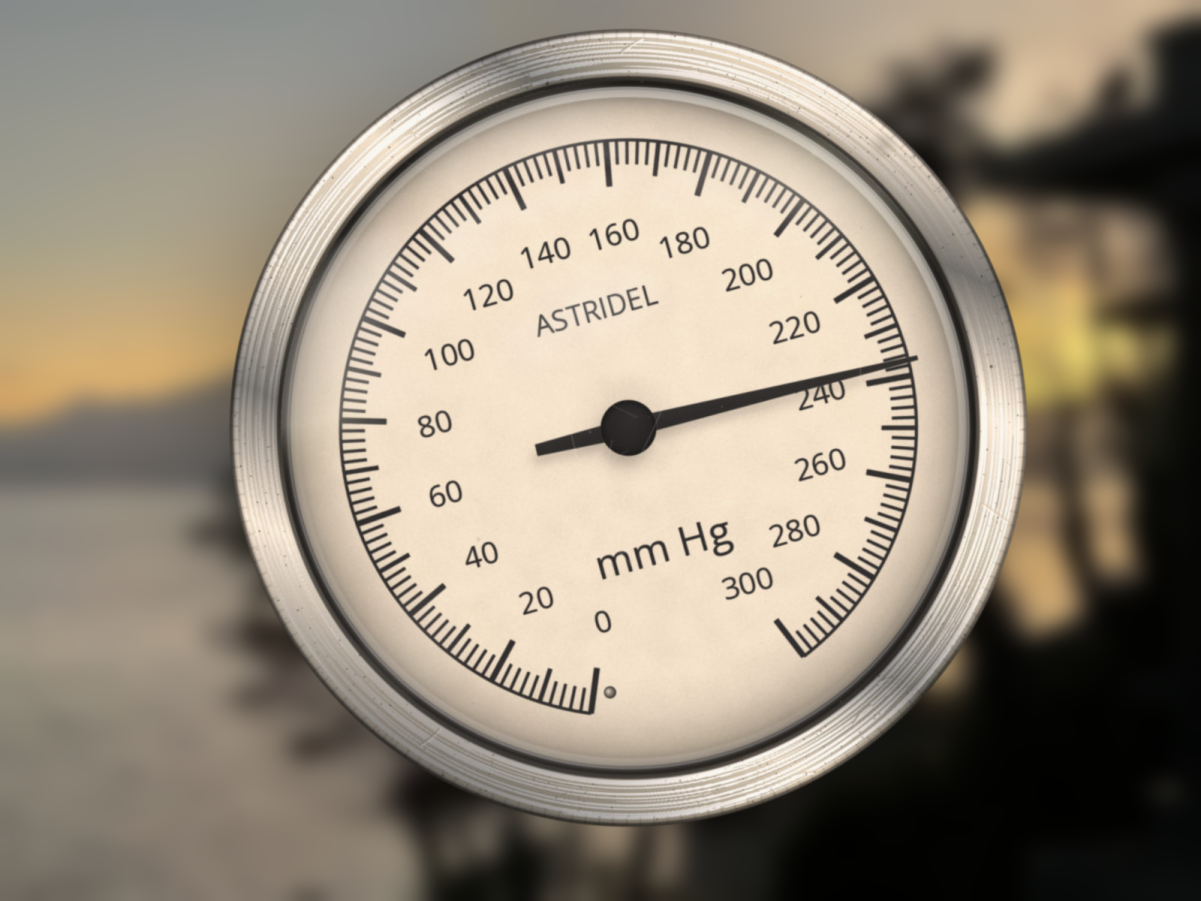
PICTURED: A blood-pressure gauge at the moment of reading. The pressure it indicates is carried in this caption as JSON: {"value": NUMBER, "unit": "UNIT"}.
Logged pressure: {"value": 237, "unit": "mmHg"}
